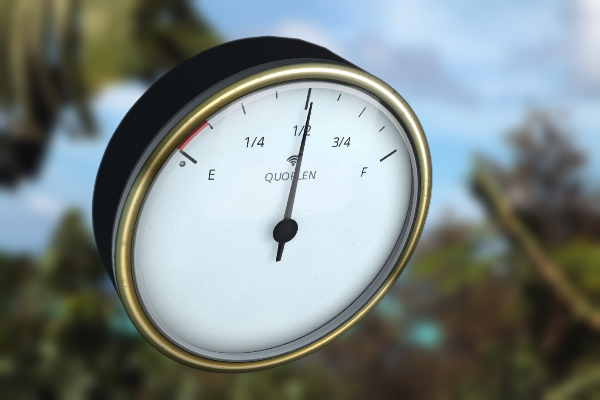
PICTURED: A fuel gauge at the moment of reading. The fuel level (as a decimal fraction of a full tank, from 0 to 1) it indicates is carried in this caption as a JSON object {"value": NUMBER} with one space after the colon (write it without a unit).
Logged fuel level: {"value": 0.5}
